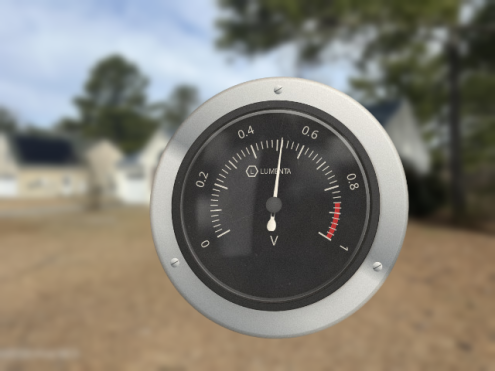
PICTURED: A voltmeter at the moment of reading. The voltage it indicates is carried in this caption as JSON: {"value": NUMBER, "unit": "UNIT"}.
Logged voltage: {"value": 0.52, "unit": "V"}
